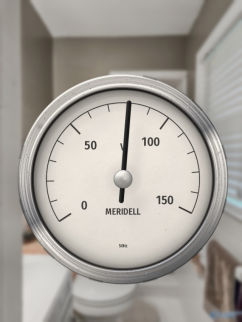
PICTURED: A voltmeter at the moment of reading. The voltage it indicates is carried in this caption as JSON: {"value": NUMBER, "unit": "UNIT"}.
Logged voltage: {"value": 80, "unit": "V"}
